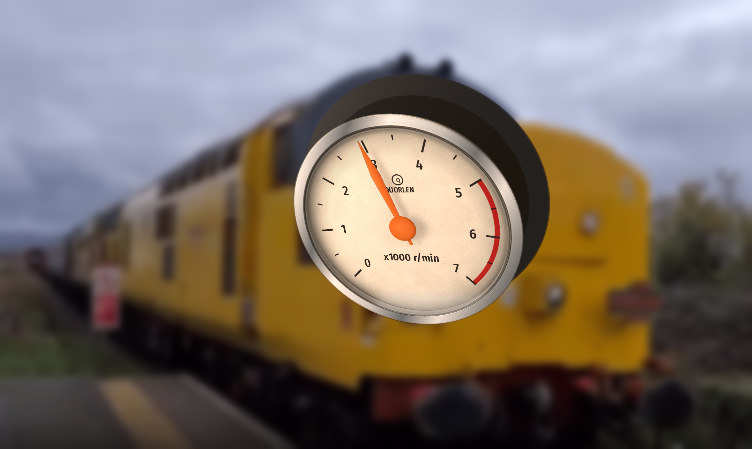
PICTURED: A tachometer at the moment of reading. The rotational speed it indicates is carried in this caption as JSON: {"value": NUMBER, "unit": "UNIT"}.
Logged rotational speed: {"value": 3000, "unit": "rpm"}
